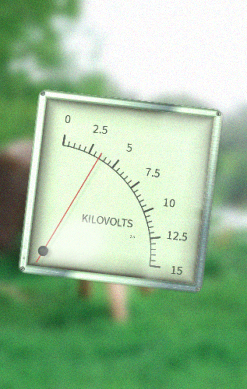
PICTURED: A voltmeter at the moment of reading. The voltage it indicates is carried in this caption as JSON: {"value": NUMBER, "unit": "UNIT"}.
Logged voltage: {"value": 3.5, "unit": "kV"}
